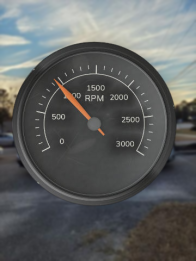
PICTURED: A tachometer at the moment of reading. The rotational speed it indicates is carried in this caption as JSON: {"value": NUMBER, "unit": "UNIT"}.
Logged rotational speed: {"value": 950, "unit": "rpm"}
